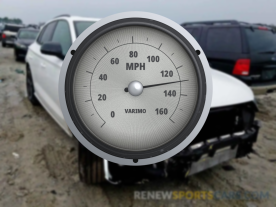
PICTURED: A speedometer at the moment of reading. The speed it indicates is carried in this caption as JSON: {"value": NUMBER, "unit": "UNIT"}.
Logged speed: {"value": 130, "unit": "mph"}
